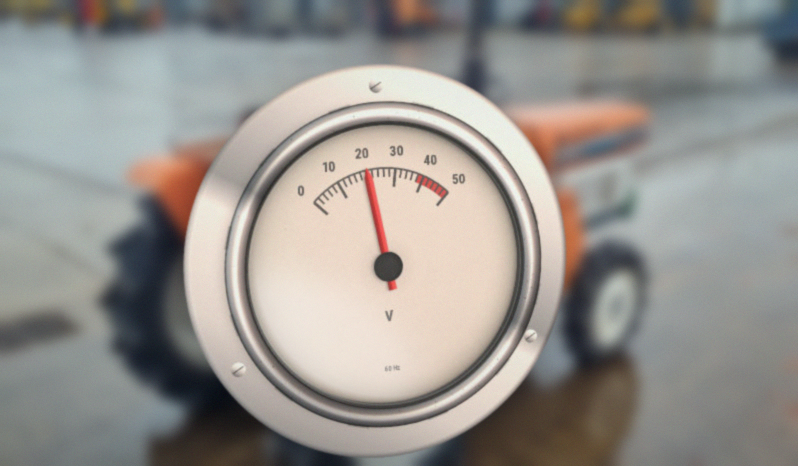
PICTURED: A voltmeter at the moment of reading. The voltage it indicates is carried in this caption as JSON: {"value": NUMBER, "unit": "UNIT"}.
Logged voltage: {"value": 20, "unit": "V"}
